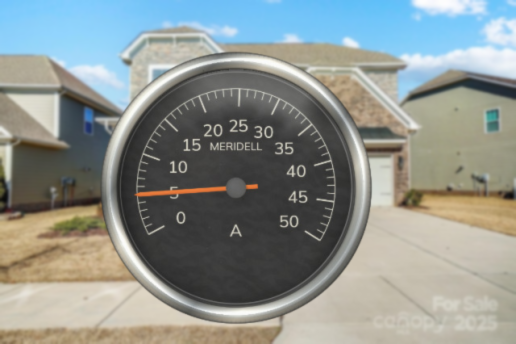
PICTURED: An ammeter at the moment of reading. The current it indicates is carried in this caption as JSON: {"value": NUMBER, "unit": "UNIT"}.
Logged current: {"value": 5, "unit": "A"}
